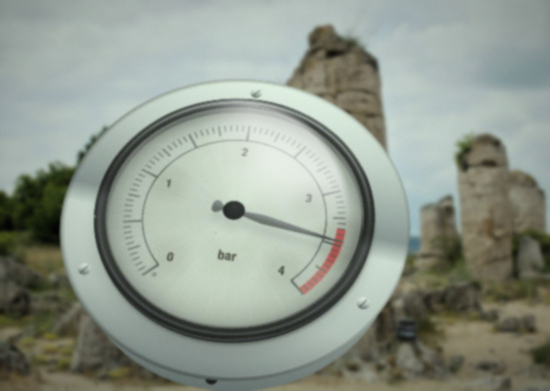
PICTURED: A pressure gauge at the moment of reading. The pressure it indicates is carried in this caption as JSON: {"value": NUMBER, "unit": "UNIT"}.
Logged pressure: {"value": 3.5, "unit": "bar"}
